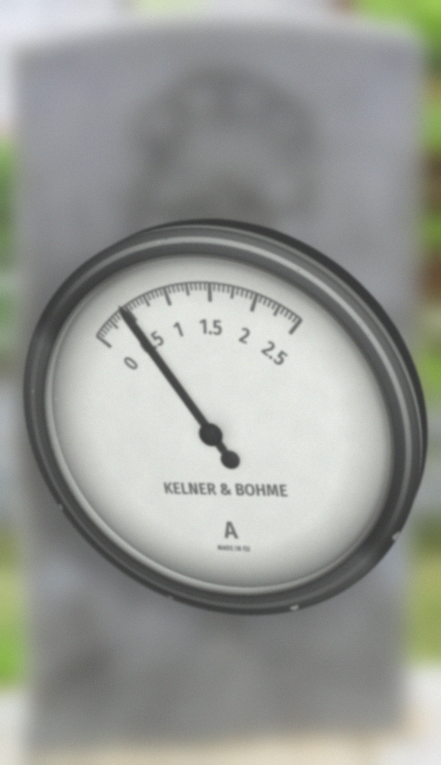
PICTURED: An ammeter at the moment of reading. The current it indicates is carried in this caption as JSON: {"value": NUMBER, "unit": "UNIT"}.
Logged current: {"value": 0.5, "unit": "A"}
